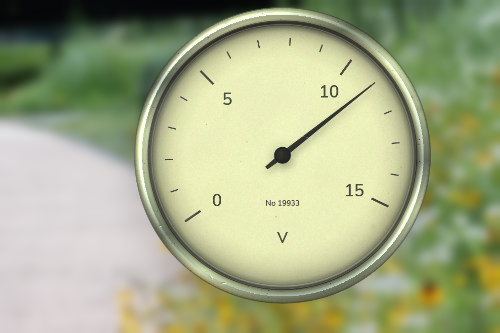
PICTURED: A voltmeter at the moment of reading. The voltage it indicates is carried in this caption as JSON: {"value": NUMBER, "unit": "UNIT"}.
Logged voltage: {"value": 11, "unit": "V"}
